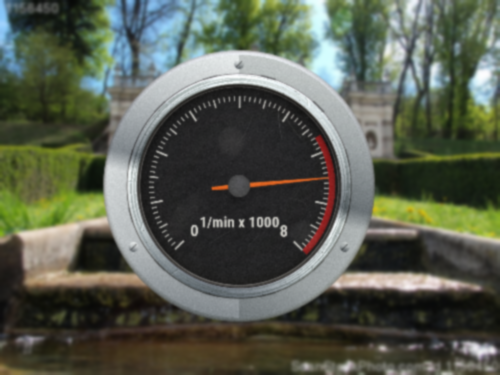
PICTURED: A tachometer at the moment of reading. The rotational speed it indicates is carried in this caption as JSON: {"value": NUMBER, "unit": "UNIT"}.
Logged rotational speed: {"value": 6500, "unit": "rpm"}
